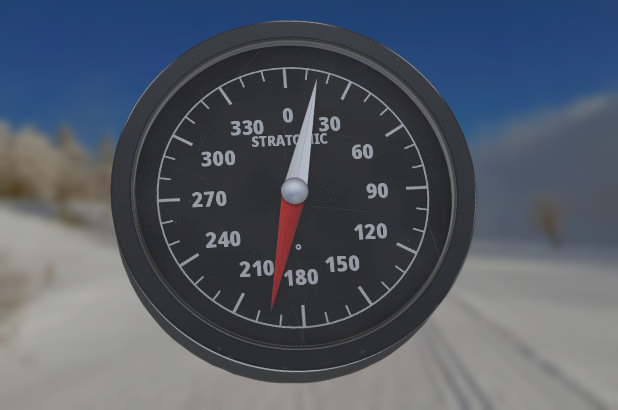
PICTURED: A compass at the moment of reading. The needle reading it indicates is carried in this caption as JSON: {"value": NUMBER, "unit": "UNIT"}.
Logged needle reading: {"value": 195, "unit": "°"}
